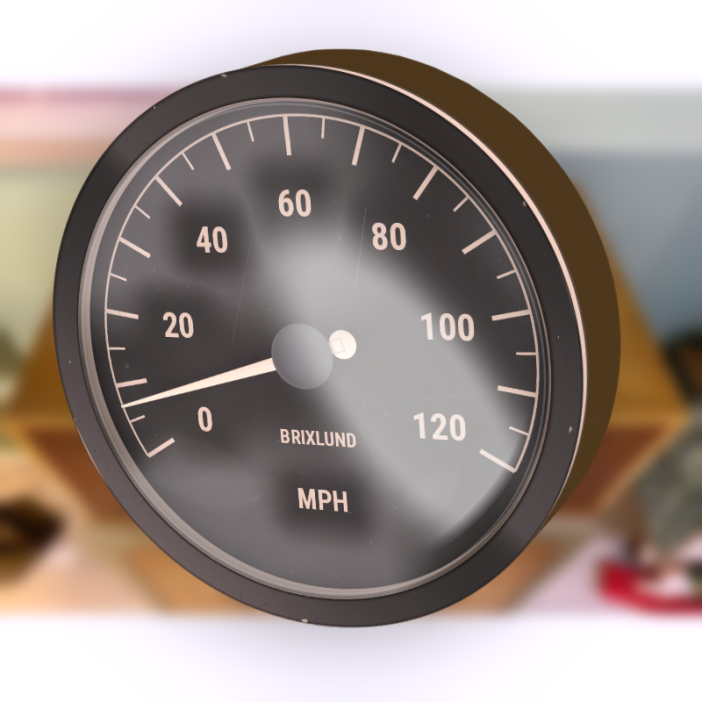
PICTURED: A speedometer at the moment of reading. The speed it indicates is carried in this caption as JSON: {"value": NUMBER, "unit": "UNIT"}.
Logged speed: {"value": 7.5, "unit": "mph"}
